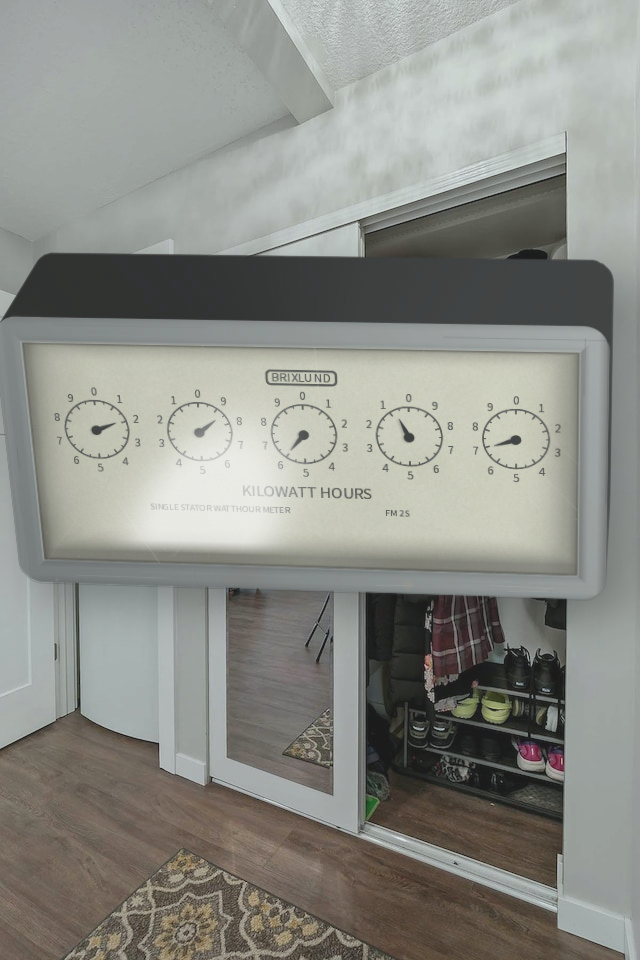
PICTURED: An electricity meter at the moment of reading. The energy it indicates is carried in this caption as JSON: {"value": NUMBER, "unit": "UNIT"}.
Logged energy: {"value": 18607, "unit": "kWh"}
